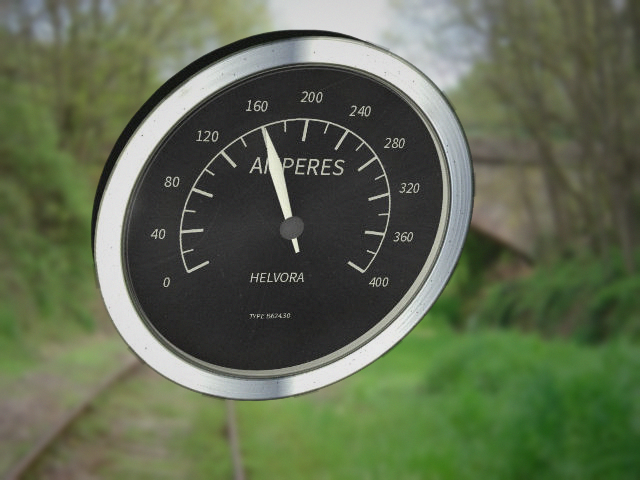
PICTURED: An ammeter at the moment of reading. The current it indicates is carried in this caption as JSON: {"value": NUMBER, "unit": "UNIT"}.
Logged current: {"value": 160, "unit": "A"}
